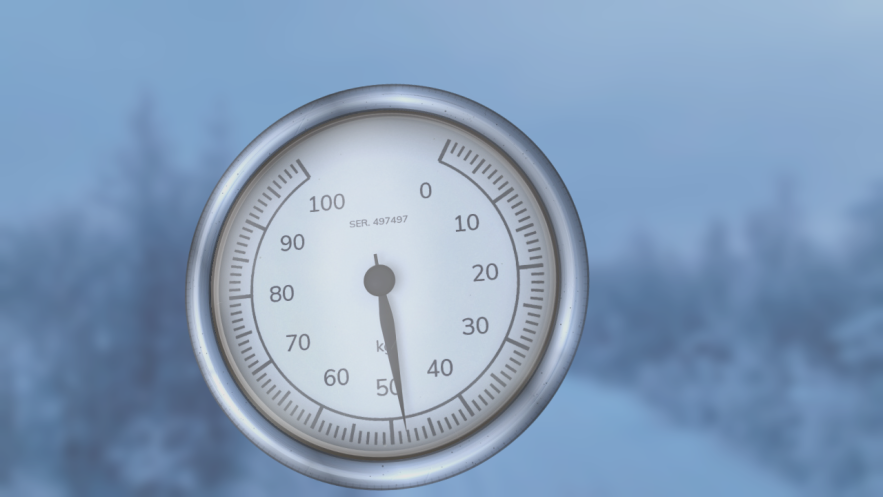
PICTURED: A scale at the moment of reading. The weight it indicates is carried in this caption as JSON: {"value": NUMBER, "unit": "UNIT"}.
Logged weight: {"value": 48, "unit": "kg"}
